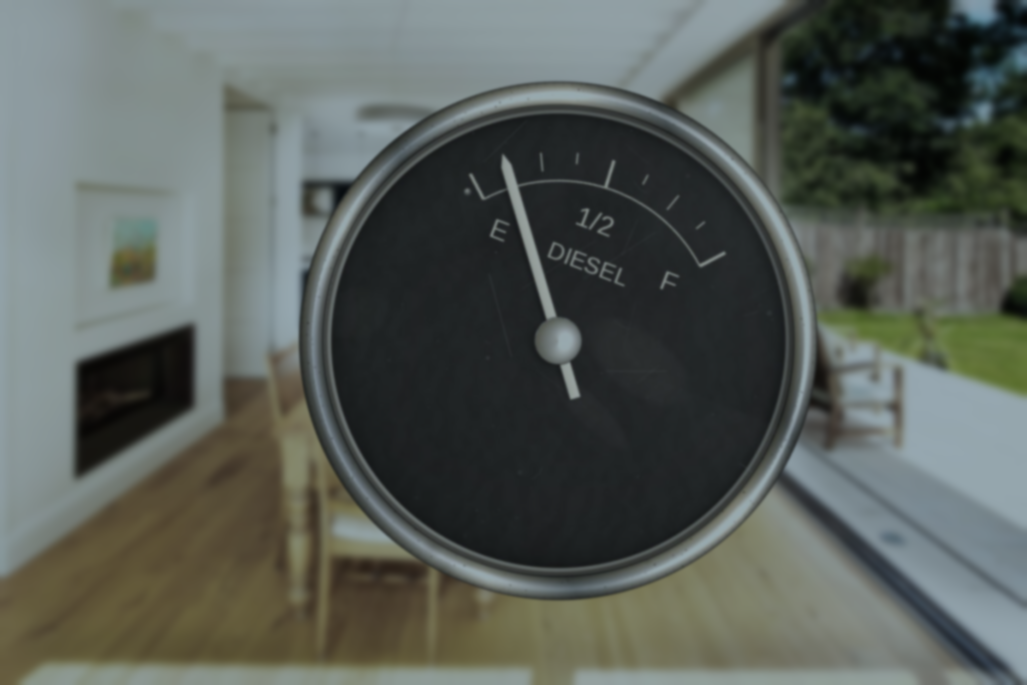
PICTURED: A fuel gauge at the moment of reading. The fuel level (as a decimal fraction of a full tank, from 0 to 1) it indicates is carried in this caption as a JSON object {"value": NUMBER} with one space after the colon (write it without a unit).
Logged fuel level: {"value": 0.125}
